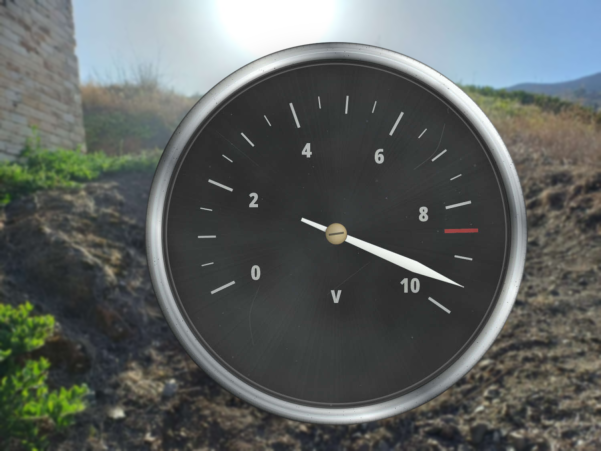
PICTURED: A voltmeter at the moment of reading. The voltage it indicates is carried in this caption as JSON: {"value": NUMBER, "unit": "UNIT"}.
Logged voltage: {"value": 9.5, "unit": "V"}
